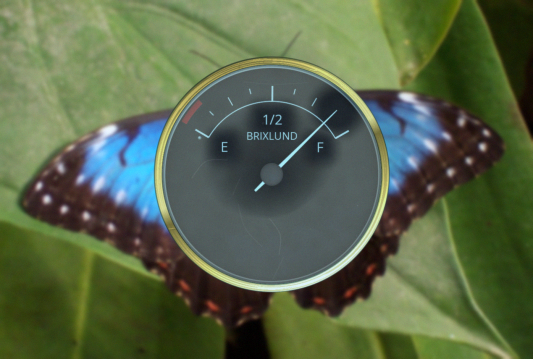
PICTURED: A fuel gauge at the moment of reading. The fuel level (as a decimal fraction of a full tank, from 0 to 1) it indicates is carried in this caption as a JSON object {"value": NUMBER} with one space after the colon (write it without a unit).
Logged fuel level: {"value": 0.875}
